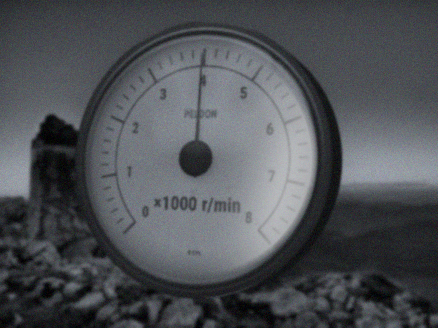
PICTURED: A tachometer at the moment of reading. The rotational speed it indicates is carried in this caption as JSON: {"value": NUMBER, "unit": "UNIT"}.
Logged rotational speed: {"value": 4000, "unit": "rpm"}
